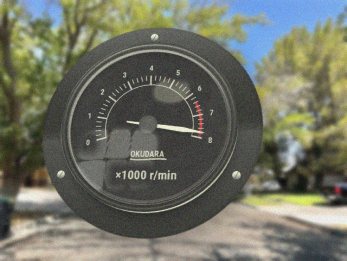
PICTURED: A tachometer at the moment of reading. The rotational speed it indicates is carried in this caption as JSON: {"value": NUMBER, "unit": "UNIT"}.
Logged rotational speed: {"value": 7800, "unit": "rpm"}
